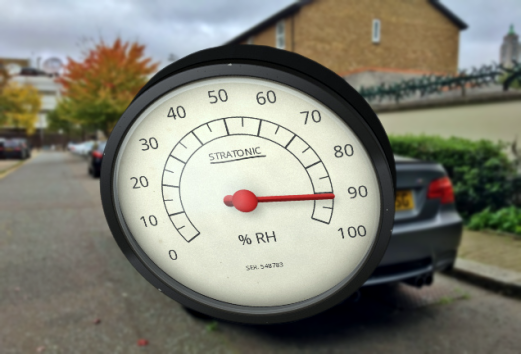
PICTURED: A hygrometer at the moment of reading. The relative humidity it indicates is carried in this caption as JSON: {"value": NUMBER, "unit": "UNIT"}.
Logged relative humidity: {"value": 90, "unit": "%"}
